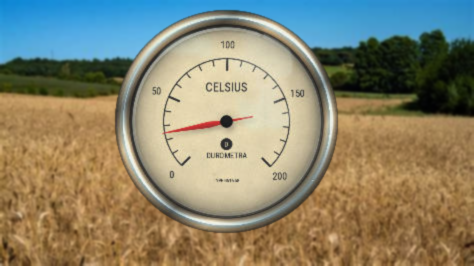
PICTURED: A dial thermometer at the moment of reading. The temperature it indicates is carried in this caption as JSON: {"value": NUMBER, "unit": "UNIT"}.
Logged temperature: {"value": 25, "unit": "°C"}
